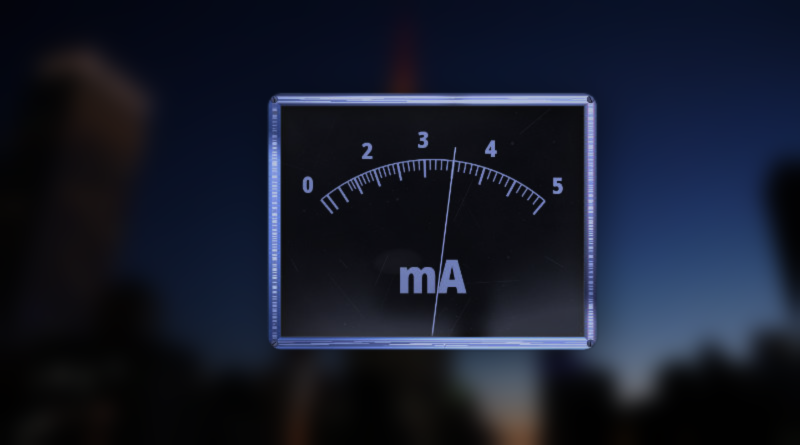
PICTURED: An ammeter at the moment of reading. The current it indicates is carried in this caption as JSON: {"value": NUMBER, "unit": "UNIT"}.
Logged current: {"value": 3.5, "unit": "mA"}
